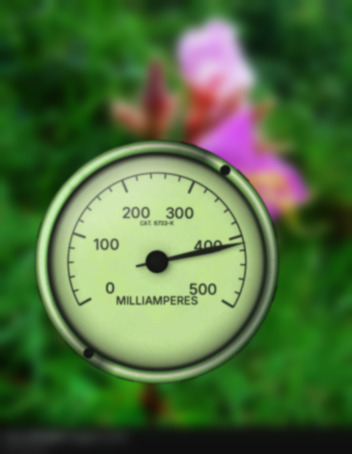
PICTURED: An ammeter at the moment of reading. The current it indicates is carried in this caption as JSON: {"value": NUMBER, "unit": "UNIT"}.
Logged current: {"value": 410, "unit": "mA"}
